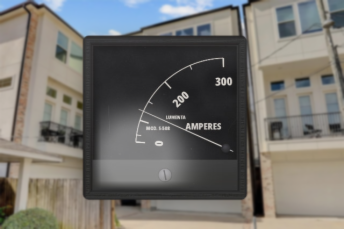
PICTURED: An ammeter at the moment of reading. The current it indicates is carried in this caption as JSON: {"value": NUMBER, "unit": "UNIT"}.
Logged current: {"value": 125, "unit": "A"}
